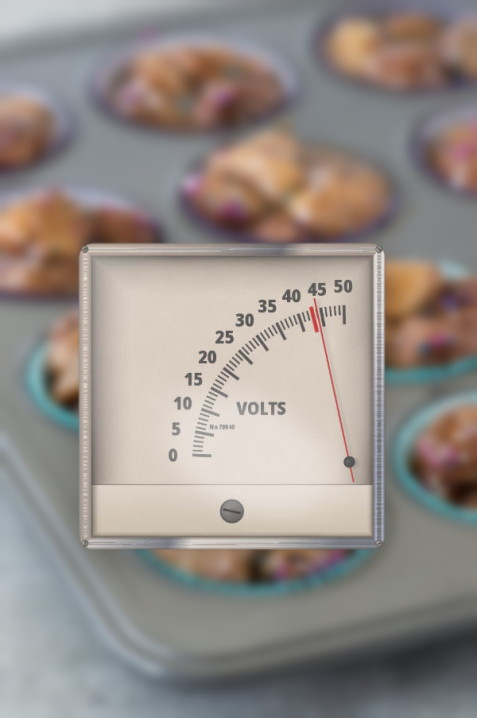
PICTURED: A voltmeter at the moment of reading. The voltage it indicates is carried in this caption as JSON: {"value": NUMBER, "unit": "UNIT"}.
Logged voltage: {"value": 44, "unit": "V"}
